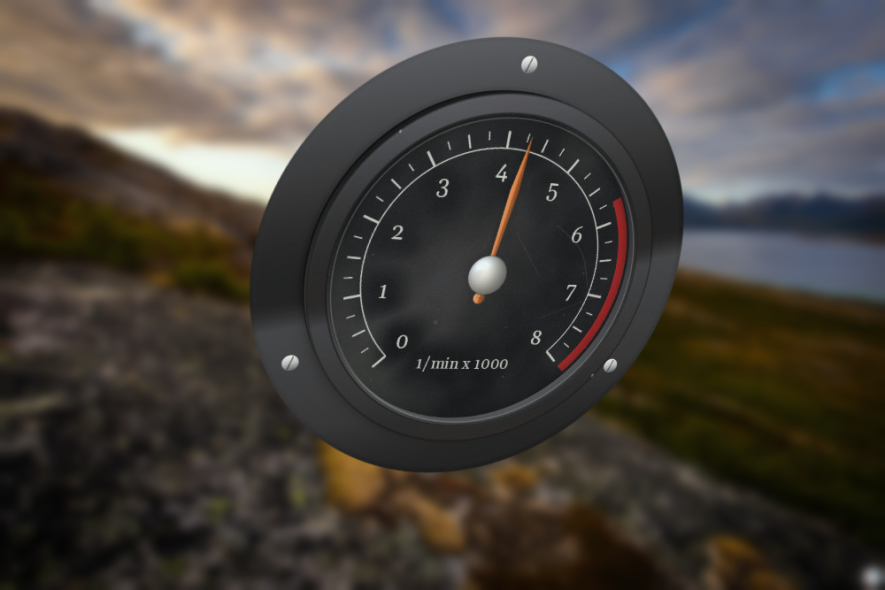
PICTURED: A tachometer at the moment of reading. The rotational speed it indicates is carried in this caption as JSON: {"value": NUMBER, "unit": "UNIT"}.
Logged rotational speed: {"value": 4250, "unit": "rpm"}
